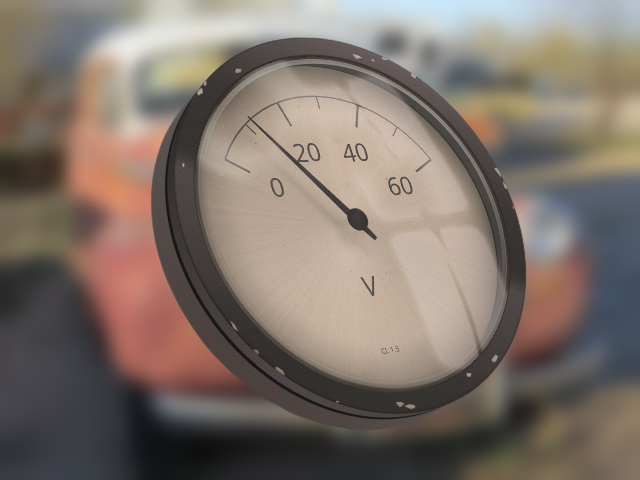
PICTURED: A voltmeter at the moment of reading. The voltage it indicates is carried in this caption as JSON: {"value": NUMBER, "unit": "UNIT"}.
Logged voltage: {"value": 10, "unit": "V"}
